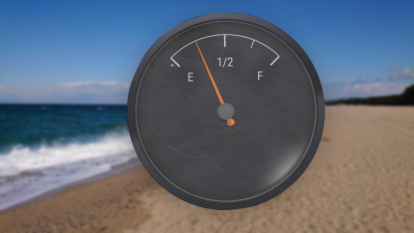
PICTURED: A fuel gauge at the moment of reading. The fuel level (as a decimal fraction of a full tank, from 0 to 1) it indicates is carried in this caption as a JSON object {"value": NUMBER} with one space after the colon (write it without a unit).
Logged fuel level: {"value": 0.25}
